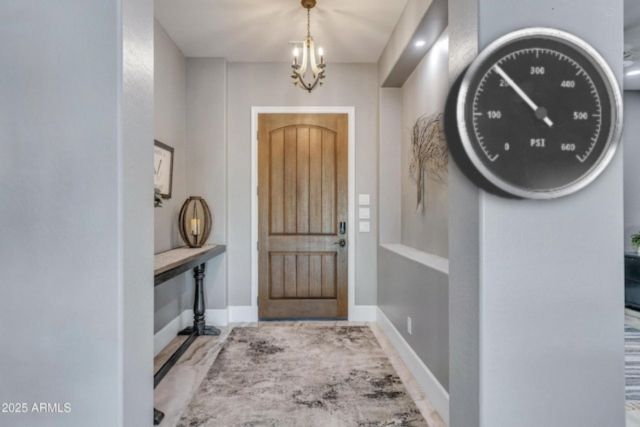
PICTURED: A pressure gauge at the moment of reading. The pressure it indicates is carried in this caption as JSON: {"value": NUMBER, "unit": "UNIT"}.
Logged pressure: {"value": 200, "unit": "psi"}
